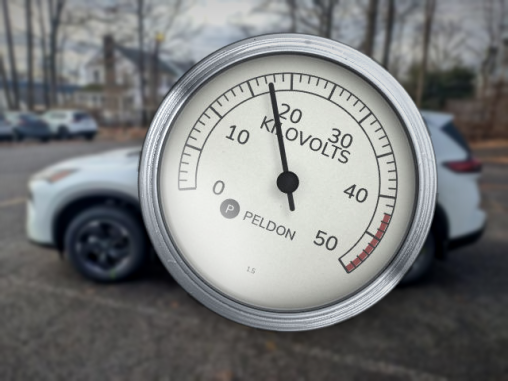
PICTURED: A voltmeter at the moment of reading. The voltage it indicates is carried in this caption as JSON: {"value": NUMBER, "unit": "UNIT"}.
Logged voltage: {"value": 17.5, "unit": "kV"}
